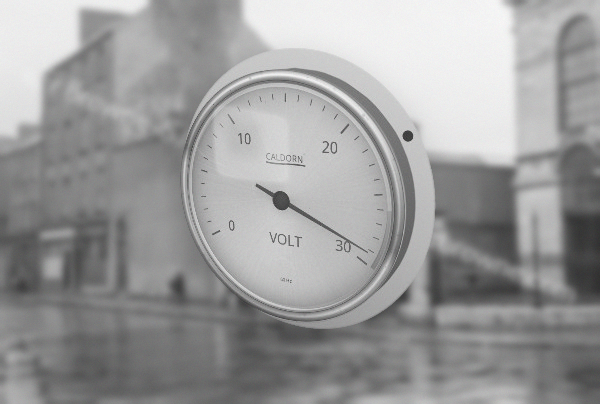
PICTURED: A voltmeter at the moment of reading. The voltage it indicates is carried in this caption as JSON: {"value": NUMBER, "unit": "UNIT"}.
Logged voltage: {"value": 29, "unit": "V"}
